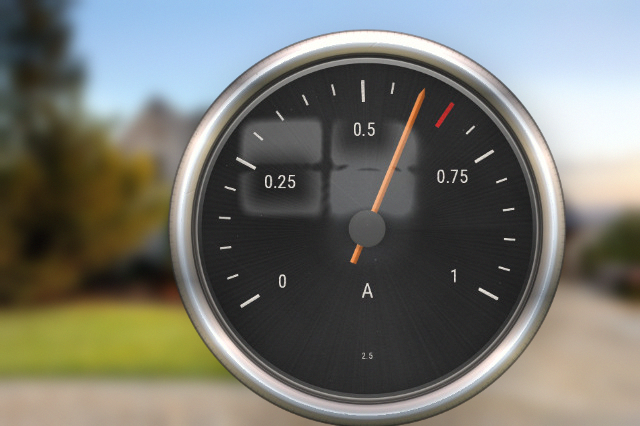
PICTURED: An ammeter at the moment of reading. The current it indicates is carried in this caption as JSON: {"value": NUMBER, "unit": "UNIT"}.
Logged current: {"value": 0.6, "unit": "A"}
